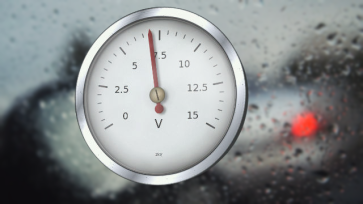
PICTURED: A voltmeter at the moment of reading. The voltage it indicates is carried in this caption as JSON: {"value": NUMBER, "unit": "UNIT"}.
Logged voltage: {"value": 7, "unit": "V"}
